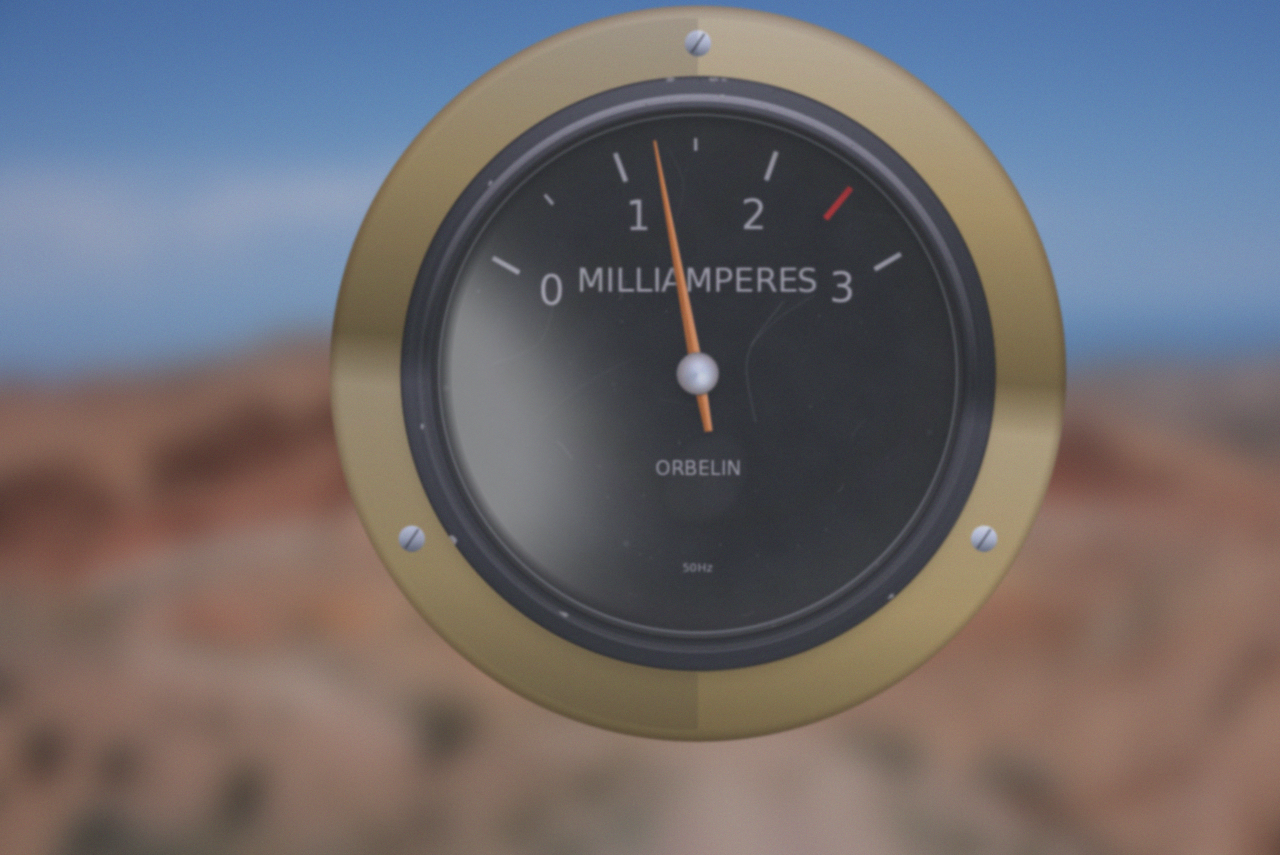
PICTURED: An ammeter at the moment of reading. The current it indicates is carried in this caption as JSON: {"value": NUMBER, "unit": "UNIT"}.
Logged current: {"value": 1.25, "unit": "mA"}
